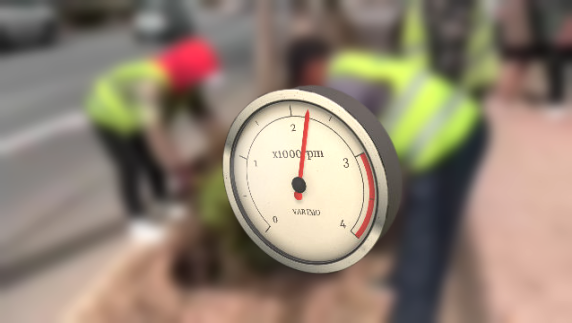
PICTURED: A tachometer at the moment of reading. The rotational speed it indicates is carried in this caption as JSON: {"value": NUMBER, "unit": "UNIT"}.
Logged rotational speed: {"value": 2250, "unit": "rpm"}
